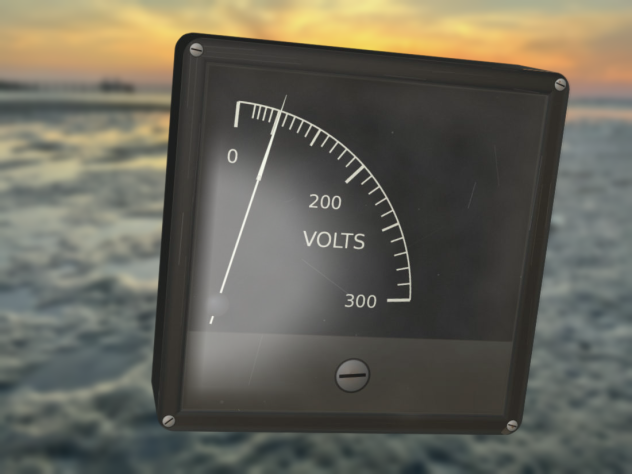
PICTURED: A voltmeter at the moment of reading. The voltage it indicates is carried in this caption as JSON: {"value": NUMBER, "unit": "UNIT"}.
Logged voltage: {"value": 100, "unit": "V"}
